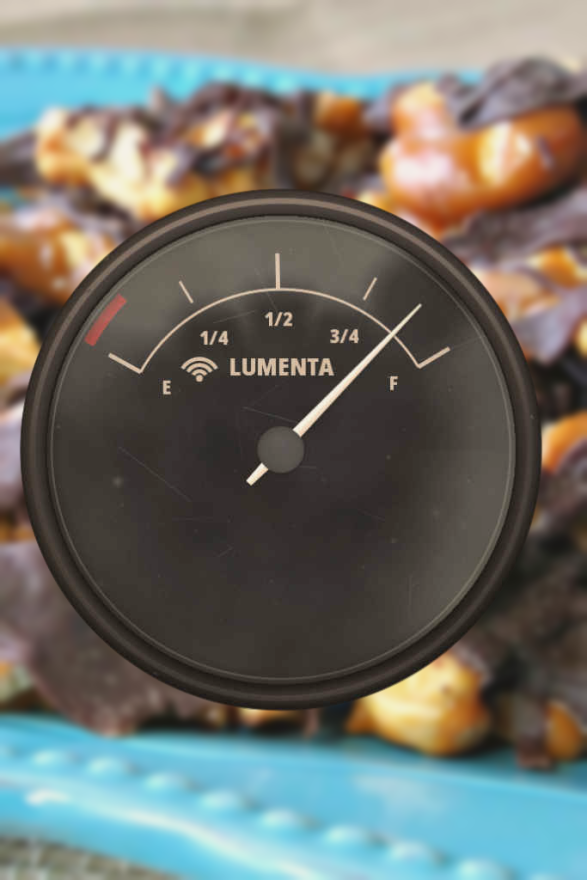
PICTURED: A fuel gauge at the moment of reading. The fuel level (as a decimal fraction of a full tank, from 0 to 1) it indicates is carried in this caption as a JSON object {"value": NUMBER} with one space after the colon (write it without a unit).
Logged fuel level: {"value": 0.875}
